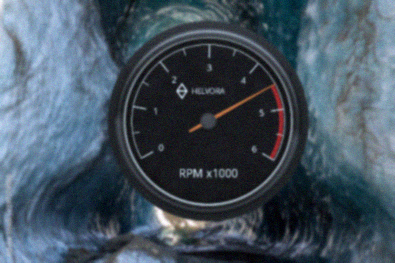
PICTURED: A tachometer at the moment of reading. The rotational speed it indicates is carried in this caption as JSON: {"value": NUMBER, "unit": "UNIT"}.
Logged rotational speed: {"value": 4500, "unit": "rpm"}
